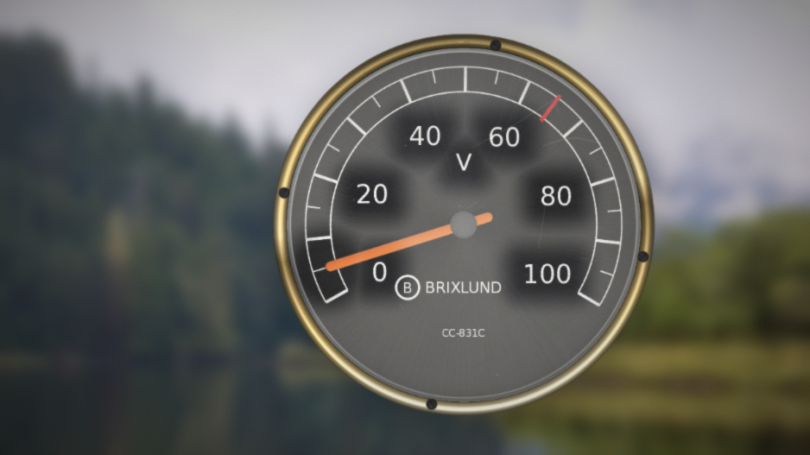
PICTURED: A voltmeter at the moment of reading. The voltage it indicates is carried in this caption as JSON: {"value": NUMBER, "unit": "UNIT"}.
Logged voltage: {"value": 5, "unit": "V"}
